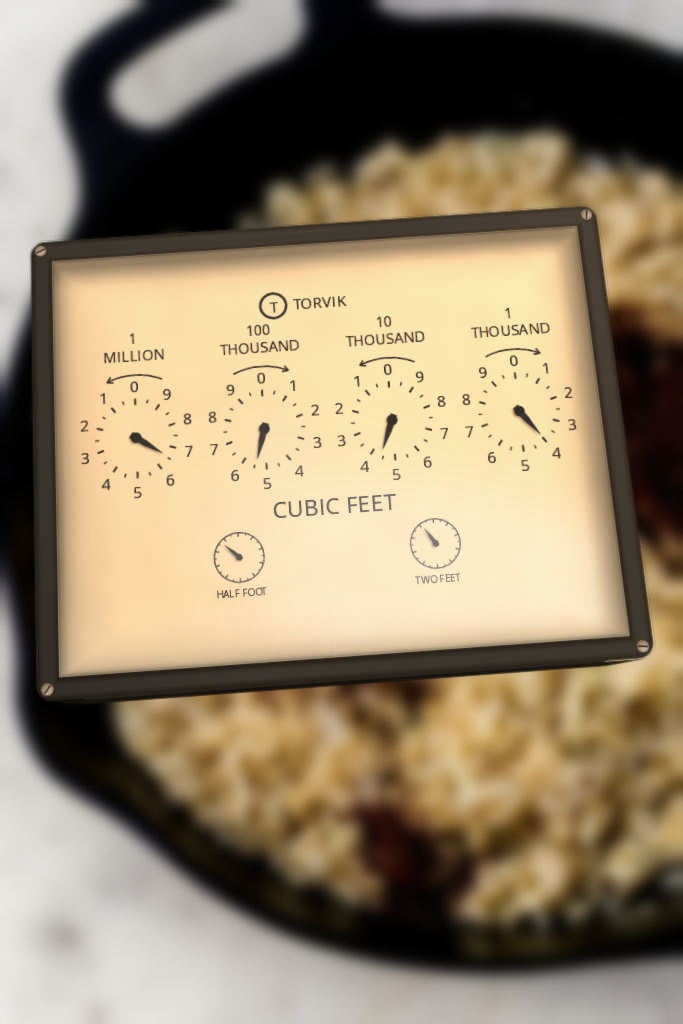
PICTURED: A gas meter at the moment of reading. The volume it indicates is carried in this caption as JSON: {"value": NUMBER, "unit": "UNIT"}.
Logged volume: {"value": 654400, "unit": "ft³"}
